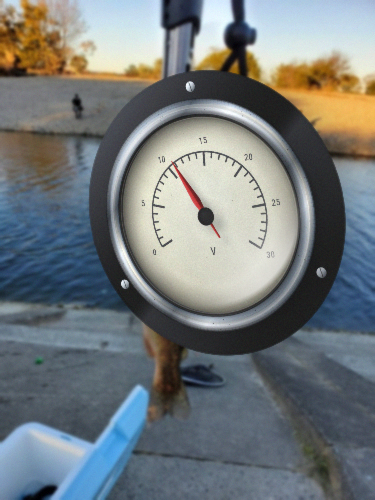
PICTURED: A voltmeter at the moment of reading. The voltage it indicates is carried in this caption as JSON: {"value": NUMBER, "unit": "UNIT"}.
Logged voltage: {"value": 11, "unit": "V"}
